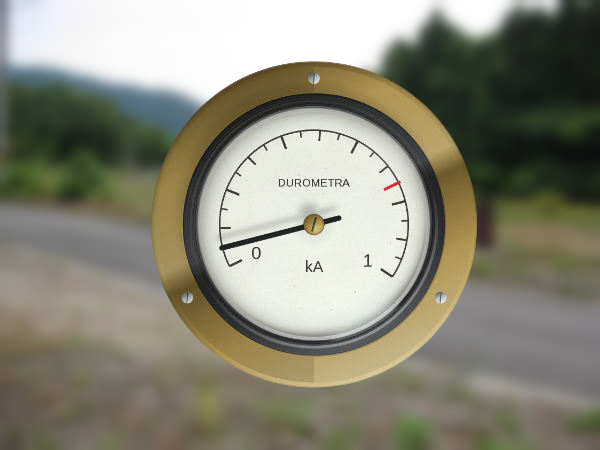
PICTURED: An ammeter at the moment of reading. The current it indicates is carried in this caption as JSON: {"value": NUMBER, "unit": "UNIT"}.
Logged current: {"value": 0.05, "unit": "kA"}
